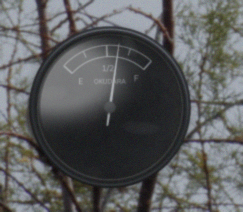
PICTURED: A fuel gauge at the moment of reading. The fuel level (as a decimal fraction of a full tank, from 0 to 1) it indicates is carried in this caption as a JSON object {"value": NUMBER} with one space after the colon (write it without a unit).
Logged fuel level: {"value": 0.625}
